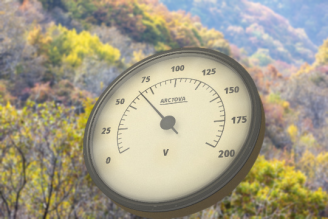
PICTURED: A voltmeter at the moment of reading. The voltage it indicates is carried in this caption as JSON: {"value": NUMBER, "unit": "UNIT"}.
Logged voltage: {"value": 65, "unit": "V"}
